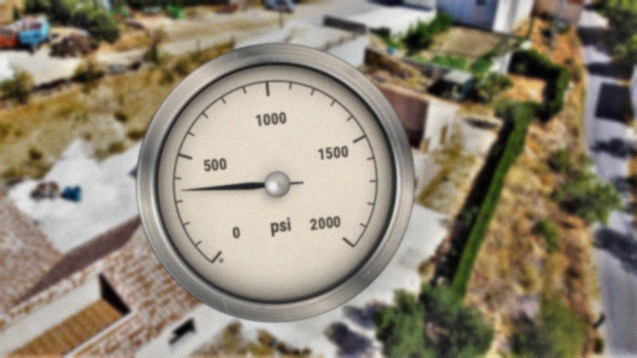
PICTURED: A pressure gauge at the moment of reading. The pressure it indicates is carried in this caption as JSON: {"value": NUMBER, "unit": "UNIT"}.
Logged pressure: {"value": 350, "unit": "psi"}
